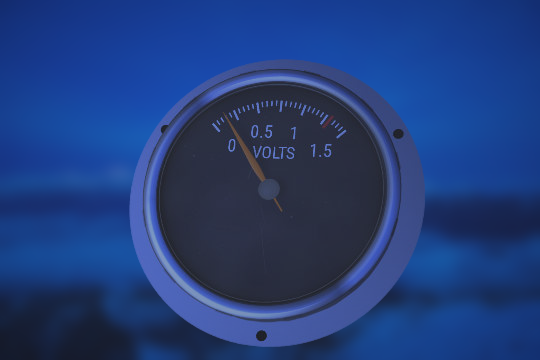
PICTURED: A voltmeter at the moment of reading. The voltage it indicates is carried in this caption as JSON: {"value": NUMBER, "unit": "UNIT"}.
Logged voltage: {"value": 0.15, "unit": "V"}
